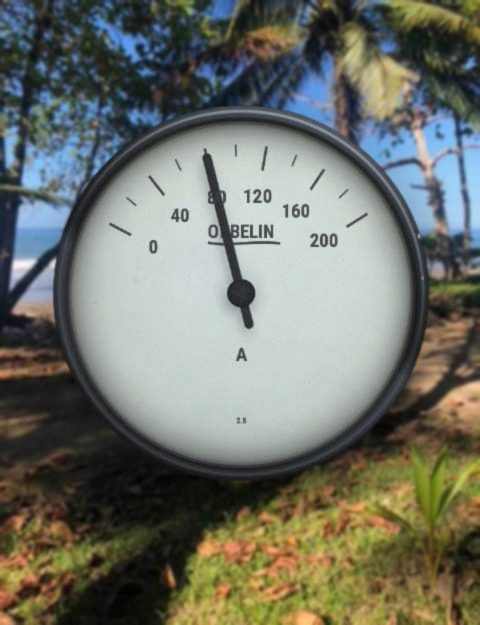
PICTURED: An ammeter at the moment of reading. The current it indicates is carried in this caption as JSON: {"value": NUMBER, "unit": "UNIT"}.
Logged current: {"value": 80, "unit": "A"}
